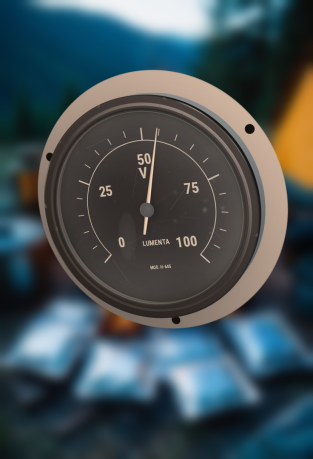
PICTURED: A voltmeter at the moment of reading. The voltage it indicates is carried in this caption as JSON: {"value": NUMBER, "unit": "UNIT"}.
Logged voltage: {"value": 55, "unit": "V"}
